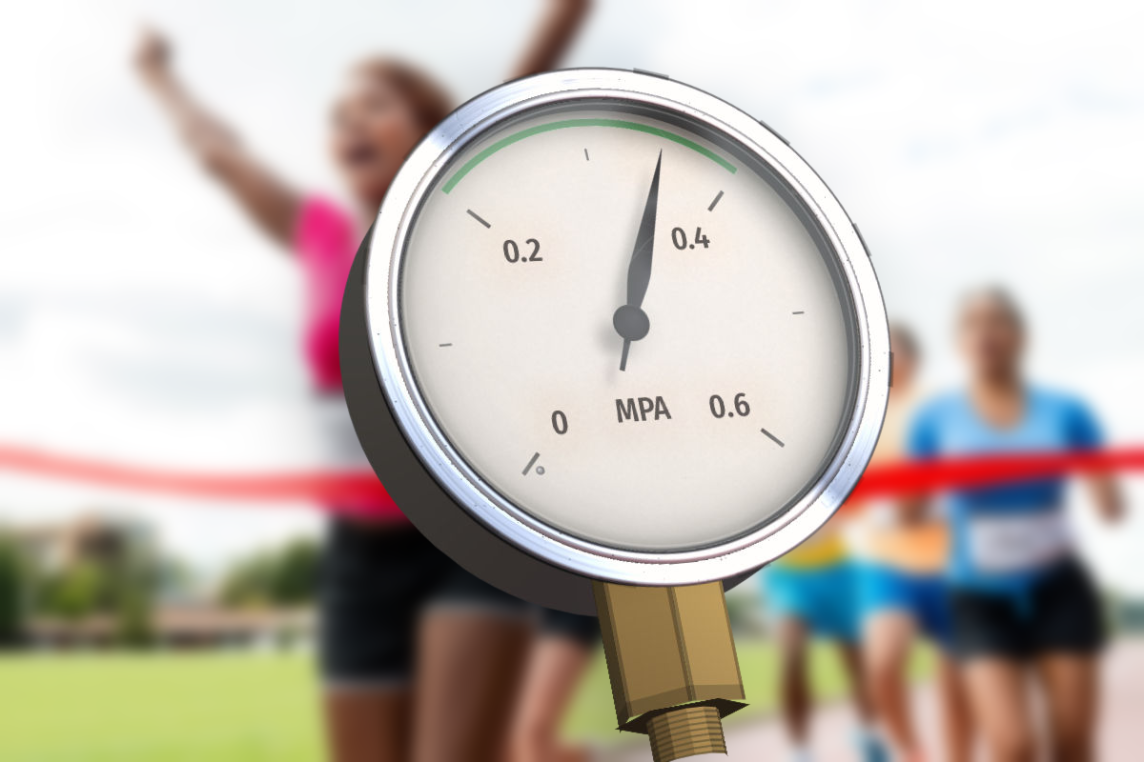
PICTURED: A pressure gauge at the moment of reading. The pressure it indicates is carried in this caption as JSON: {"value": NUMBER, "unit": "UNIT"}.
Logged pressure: {"value": 0.35, "unit": "MPa"}
